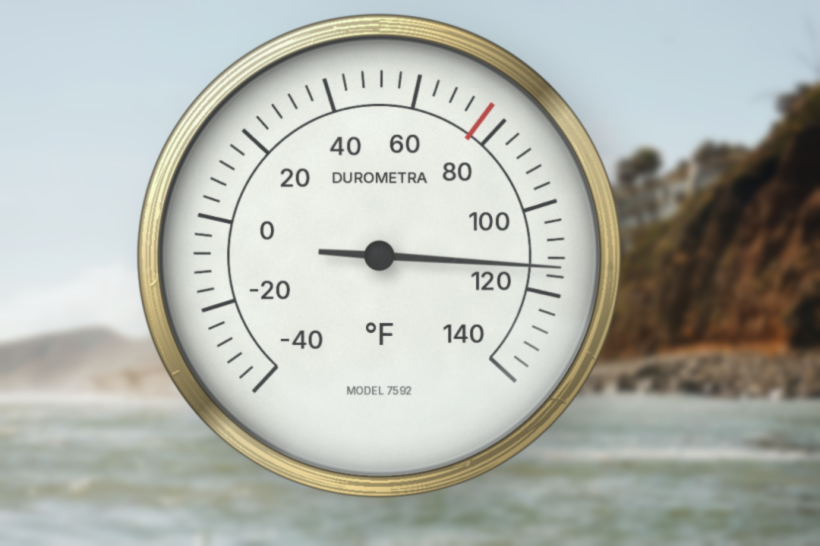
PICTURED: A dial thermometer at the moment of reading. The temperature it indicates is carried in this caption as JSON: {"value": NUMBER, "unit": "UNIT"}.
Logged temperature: {"value": 114, "unit": "°F"}
